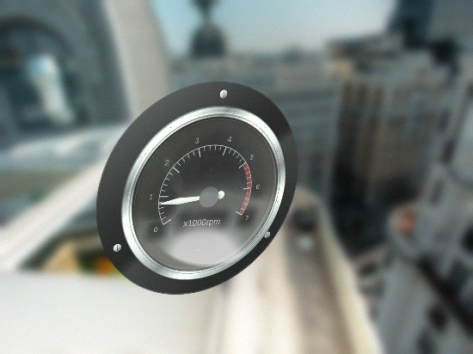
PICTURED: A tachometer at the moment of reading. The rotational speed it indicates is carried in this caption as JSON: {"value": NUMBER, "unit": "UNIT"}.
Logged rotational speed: {"value": 800, "unit": "rpm"}
